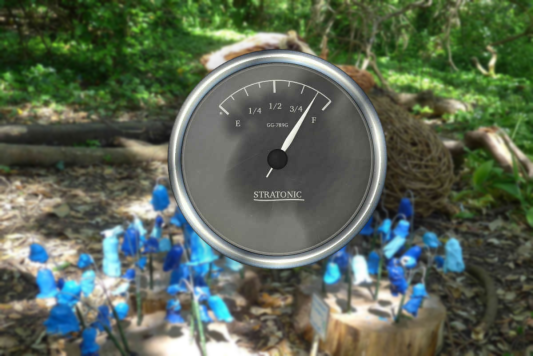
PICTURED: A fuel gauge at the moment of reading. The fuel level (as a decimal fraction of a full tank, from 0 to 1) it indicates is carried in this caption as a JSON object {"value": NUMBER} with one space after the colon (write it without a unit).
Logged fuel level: {"value": 0.875}
